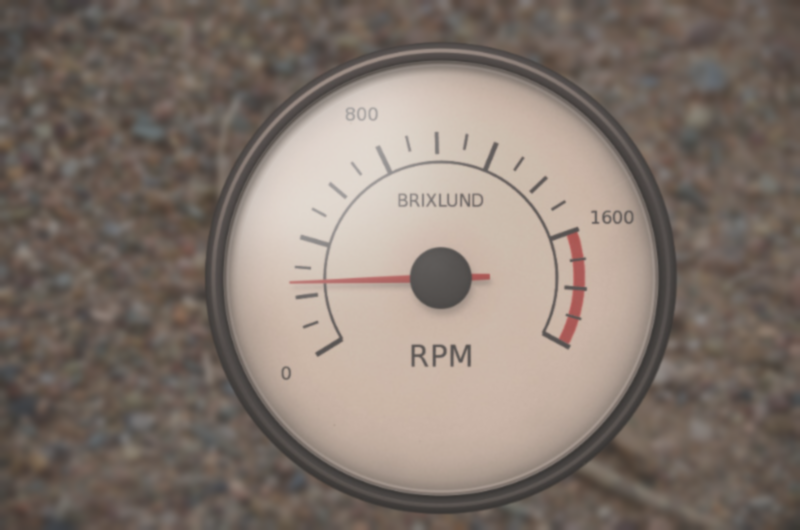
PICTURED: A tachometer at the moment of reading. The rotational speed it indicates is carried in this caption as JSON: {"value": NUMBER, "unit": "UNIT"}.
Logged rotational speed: {"value": 250, "unit": "rpm"}
